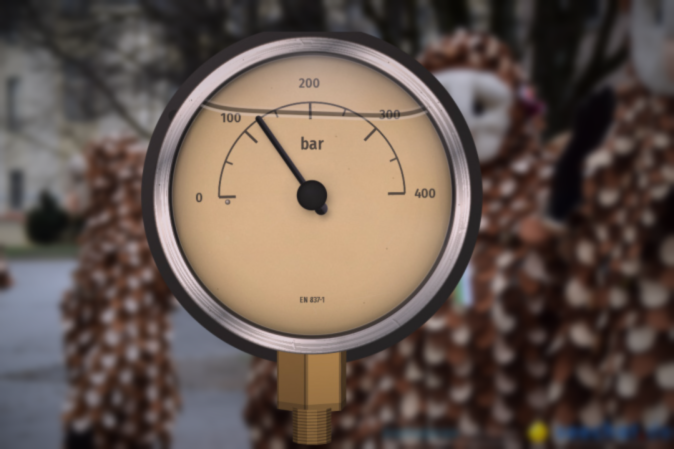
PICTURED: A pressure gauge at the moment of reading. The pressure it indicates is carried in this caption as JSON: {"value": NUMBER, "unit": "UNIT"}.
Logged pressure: {"value": 125, "unit": "bar"}
